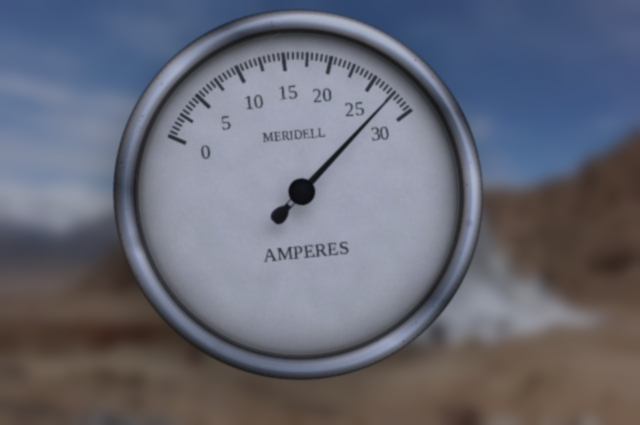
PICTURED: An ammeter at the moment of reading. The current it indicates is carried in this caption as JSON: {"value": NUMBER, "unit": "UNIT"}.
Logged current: {"value": 27.5, "unit": "A"}
